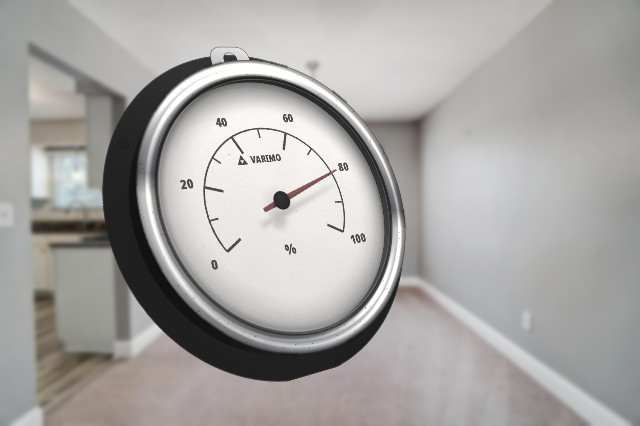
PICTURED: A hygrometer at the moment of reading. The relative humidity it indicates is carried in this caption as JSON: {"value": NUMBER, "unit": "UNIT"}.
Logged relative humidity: {"value": 80, "unit": "%"}
